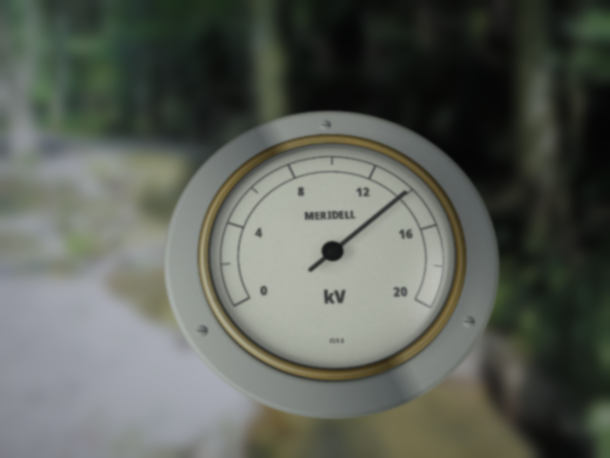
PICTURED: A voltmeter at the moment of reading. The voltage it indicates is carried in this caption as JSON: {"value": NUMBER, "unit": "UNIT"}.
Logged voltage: {"value": 14, "unit": "kV"}
